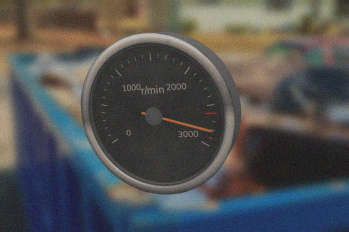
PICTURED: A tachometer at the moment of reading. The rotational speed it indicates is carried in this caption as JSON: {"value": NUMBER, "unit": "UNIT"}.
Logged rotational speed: {"value": 2800, "unit": "rpm"}
